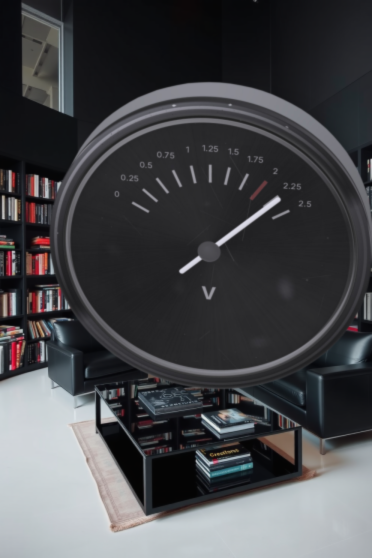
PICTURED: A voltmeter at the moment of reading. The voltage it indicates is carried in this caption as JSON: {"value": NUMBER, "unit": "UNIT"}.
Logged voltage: {"value": 2.25, "unit": "V"}
